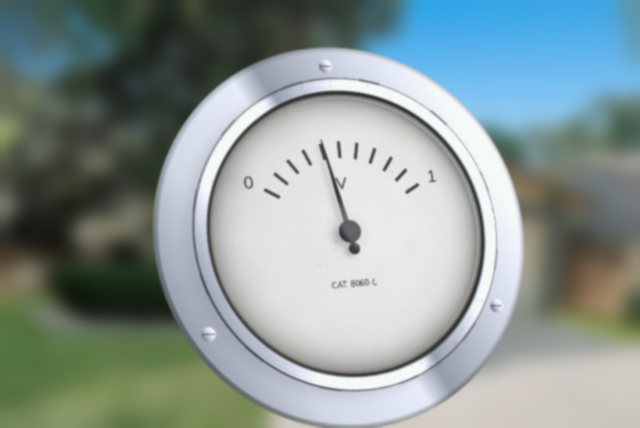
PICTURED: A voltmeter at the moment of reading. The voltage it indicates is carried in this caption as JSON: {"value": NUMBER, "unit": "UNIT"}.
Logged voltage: {"value": 0.4, "unit": "V"}
